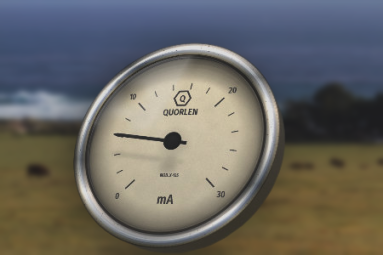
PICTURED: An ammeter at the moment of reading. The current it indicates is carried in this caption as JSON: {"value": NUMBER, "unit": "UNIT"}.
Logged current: {"value": 6, "unit": "mA"}
